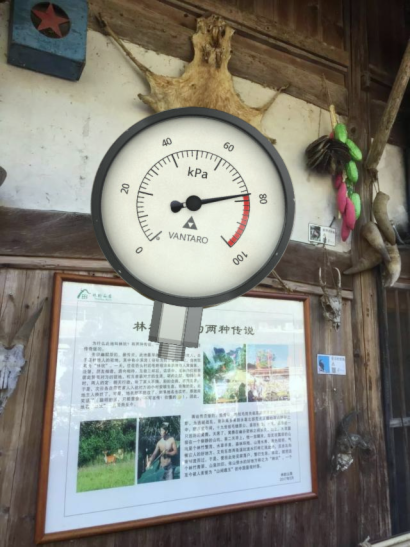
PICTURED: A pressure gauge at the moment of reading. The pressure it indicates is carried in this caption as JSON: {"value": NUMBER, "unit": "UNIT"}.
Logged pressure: {"value": 78, "unit": "kPa"}
